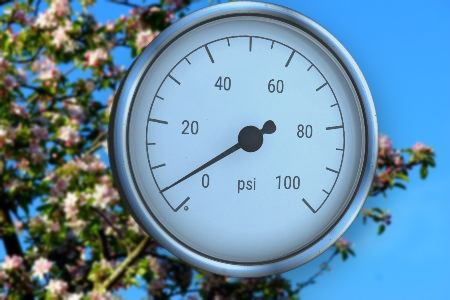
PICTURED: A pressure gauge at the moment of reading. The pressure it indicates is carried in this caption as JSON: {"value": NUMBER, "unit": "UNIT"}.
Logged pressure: {"value": 5, "unit": "psi"}
